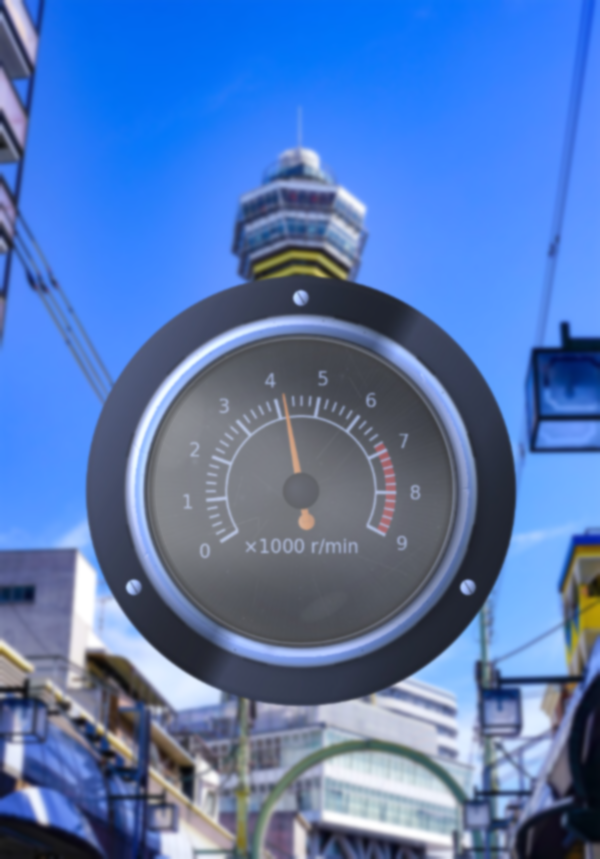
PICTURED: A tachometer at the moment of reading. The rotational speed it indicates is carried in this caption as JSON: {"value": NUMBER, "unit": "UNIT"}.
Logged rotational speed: {"value": 4200, "unit": "rpm"}
